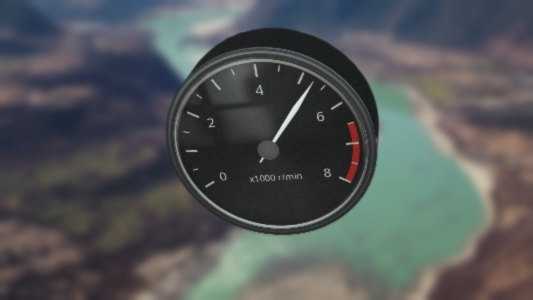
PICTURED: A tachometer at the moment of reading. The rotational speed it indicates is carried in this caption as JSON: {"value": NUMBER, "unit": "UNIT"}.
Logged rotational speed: {"value": 5250, "unit": "rpm"}
